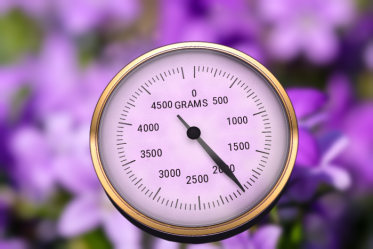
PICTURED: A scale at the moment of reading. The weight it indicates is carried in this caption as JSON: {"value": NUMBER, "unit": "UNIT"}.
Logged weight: {"value": 2000, "unit": "g"}
